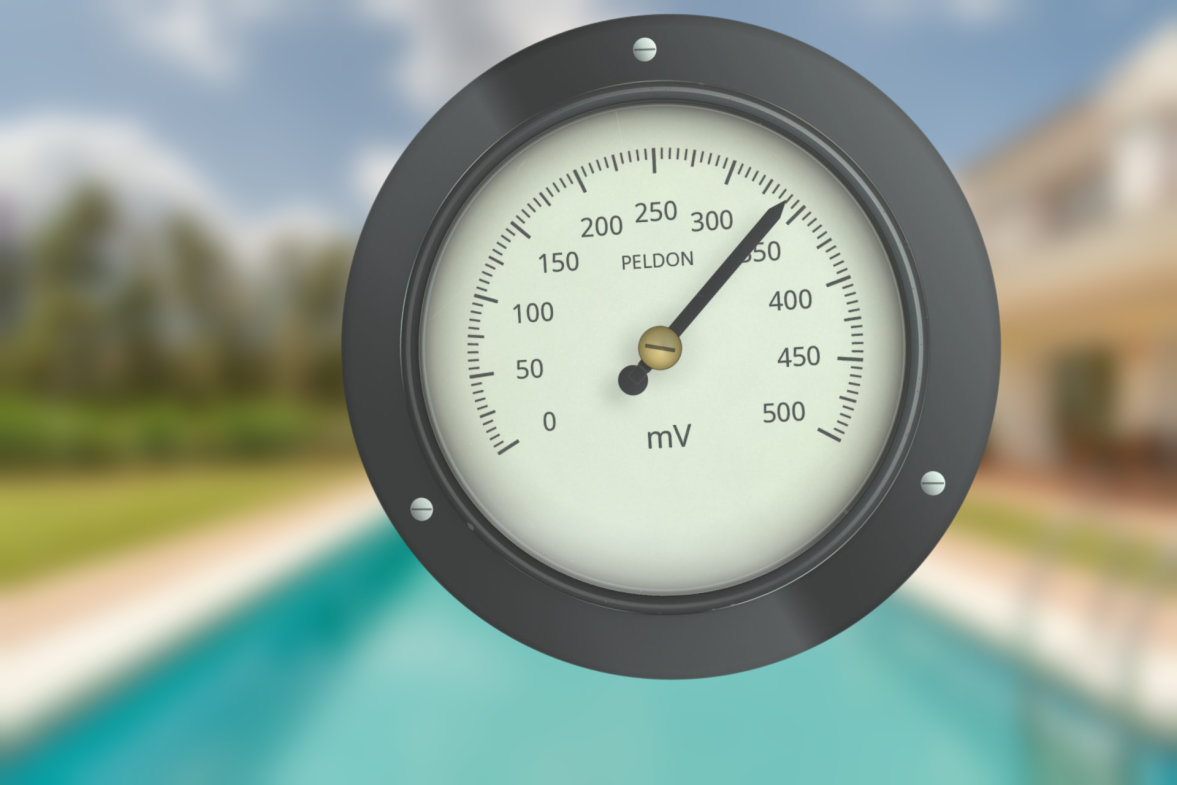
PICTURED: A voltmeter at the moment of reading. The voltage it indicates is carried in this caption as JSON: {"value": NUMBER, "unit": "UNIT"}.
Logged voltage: {"value": 340, "unit": "mV"}
